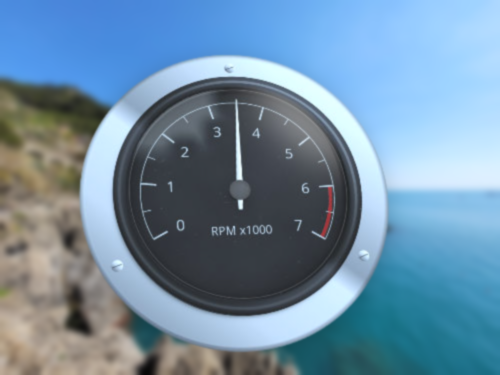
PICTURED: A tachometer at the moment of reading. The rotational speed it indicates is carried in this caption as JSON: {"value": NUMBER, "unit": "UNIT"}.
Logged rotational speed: {"value": 3500, "unit": "rpm"}
